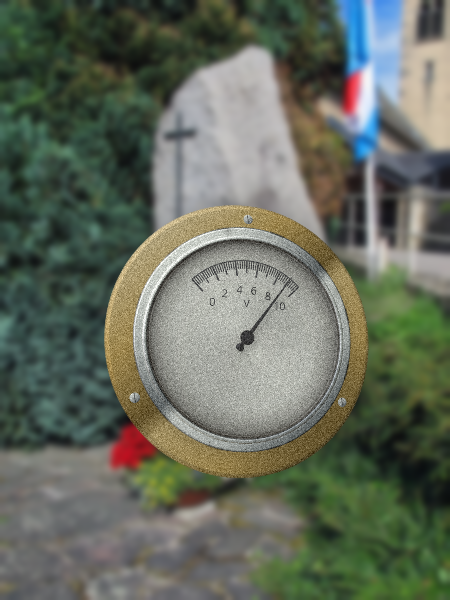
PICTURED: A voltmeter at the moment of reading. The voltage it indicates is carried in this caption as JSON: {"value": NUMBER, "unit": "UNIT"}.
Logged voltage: {"value": 9, "unit": "V"}
